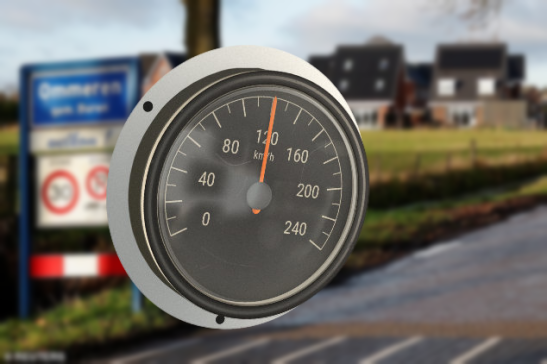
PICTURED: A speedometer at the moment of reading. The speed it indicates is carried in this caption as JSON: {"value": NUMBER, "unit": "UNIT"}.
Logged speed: {"value": 120, "unit": "km/h"}
